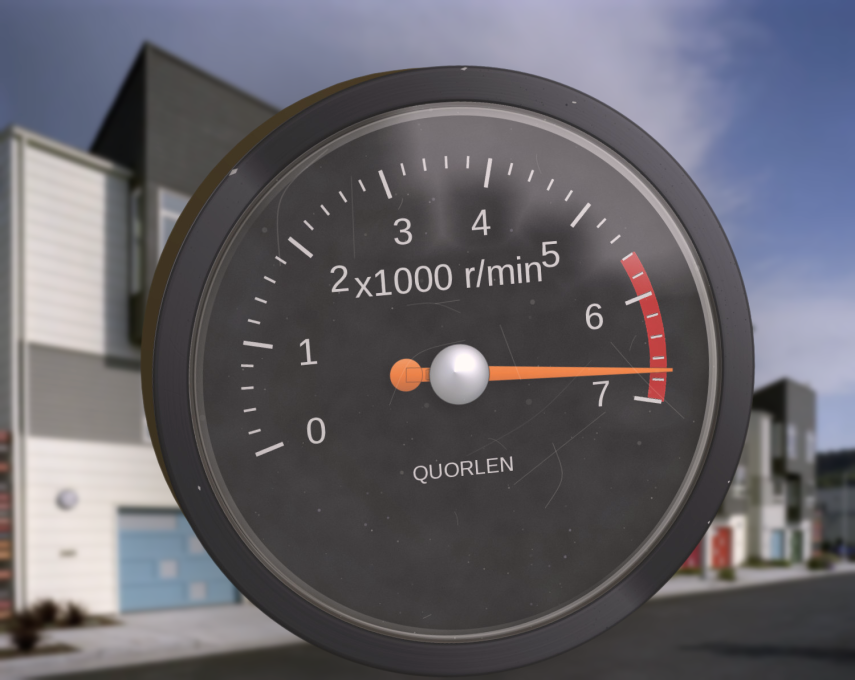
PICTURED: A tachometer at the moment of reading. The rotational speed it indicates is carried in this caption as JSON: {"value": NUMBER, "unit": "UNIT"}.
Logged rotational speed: {"value": 6700, "unit": "rpm"}
